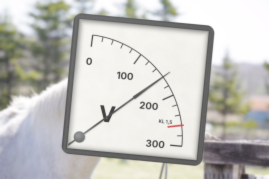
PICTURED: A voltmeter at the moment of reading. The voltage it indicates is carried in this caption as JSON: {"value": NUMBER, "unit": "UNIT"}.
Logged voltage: {"value": 160, "unit": "V"}
